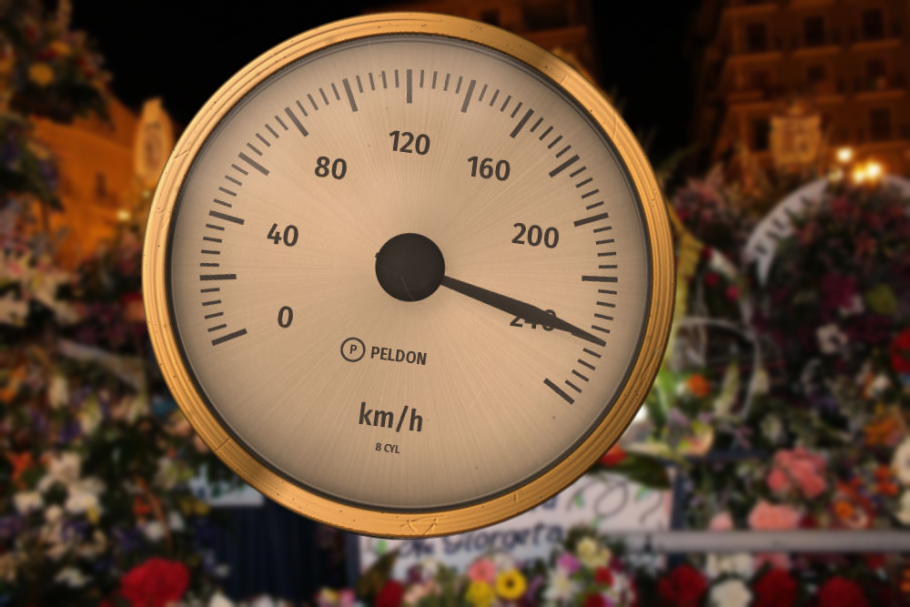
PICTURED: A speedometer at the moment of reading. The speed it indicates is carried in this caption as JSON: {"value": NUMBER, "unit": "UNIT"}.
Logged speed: {"value": 240, "unit": "km/h"}
